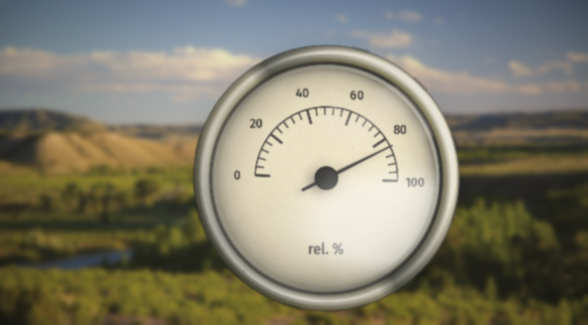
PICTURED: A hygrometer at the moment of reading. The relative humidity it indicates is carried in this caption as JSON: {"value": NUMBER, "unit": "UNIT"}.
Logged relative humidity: {"value": 84, "unit": "%"}
